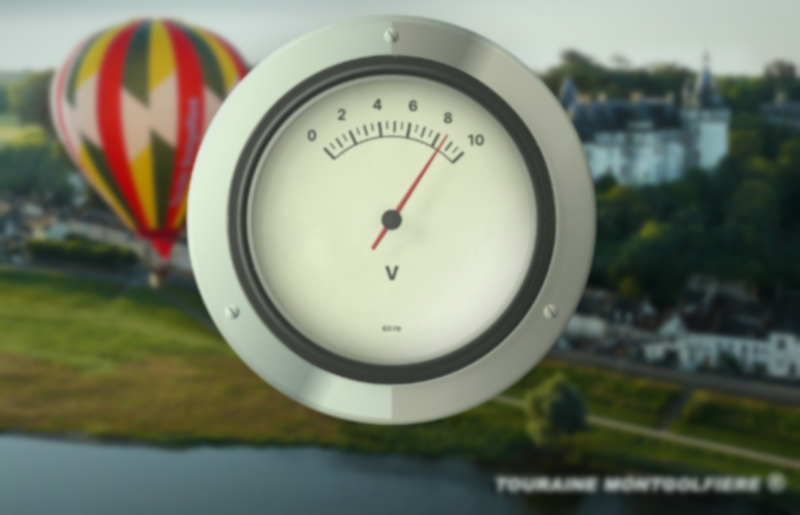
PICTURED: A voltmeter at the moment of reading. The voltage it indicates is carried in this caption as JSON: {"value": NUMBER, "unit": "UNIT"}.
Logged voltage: {"value": 8.5, "unit": "V"}
